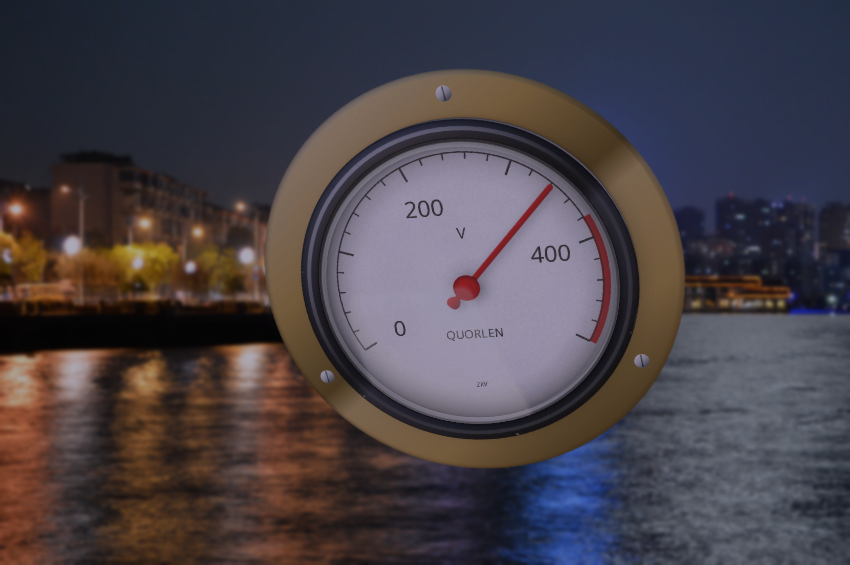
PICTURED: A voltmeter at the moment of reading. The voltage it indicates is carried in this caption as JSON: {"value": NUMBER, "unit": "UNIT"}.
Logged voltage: {"value": 340, "unit": "V"}
